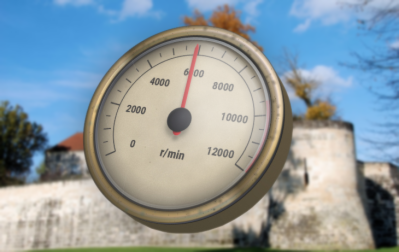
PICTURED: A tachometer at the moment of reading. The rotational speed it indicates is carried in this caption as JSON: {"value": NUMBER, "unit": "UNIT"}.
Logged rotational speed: {"value": 6000, "unit": "rpm"}
